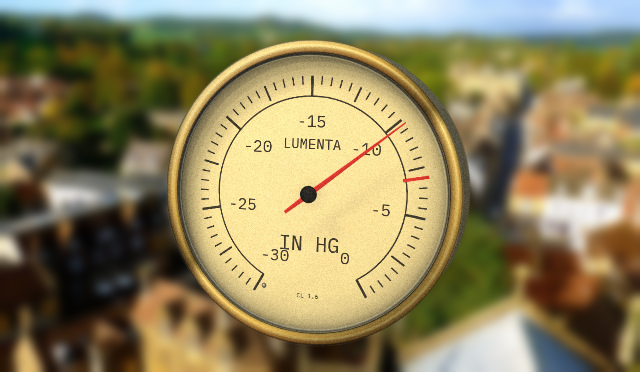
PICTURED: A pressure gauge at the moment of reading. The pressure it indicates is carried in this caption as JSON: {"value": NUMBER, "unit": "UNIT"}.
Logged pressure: {"value": -9.75, "unit": "inHg"}
